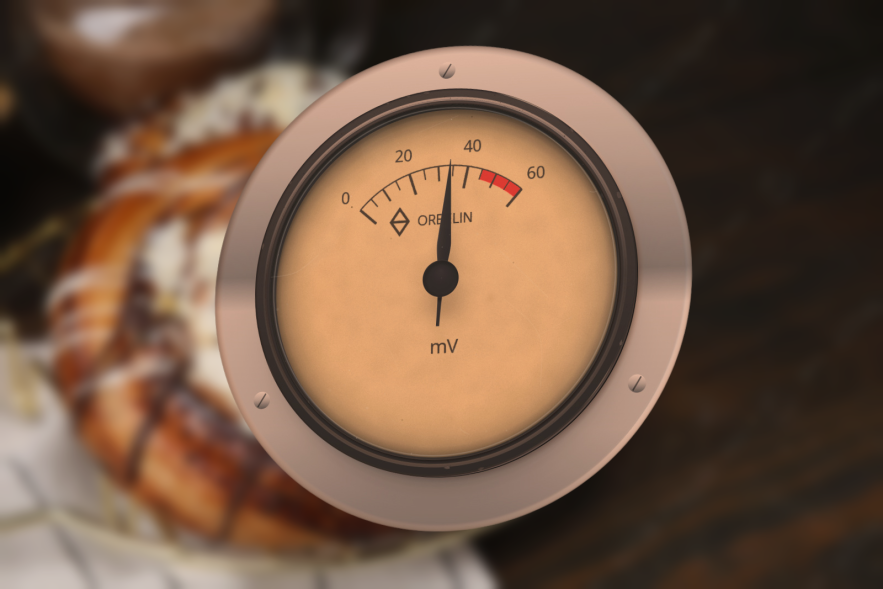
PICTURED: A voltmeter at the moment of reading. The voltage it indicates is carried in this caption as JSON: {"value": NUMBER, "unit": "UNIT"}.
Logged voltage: {"value": 35, "unit": "mV"}
